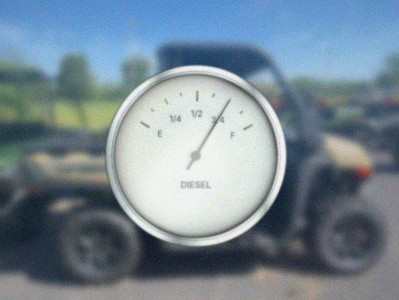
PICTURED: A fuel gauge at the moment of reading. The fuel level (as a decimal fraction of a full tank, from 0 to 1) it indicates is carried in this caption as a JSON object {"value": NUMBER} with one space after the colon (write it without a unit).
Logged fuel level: {"value": 0.75}
